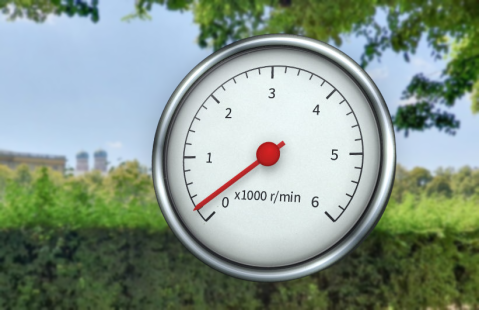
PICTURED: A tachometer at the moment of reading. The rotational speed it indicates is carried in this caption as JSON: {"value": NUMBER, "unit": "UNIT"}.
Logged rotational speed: {"value": 200, "unit": "rpm"}
